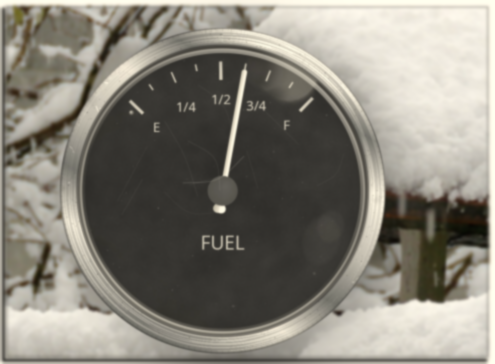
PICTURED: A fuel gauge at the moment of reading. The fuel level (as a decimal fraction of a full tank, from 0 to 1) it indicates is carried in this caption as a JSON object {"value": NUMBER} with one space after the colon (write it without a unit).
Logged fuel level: {"value": 0.625}
